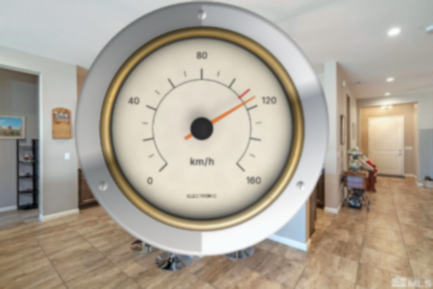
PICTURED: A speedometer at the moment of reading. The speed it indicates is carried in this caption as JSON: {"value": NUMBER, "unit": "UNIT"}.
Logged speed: {"value": 115, "unit": "km/h"}
